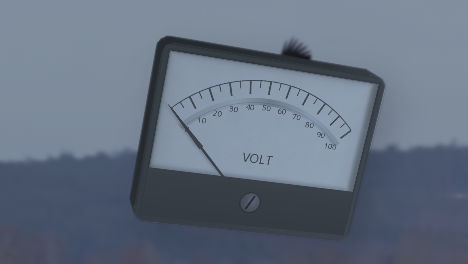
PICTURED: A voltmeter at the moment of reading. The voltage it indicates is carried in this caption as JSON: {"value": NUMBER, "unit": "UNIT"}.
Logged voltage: {"value": 0, "unit": "V"}
